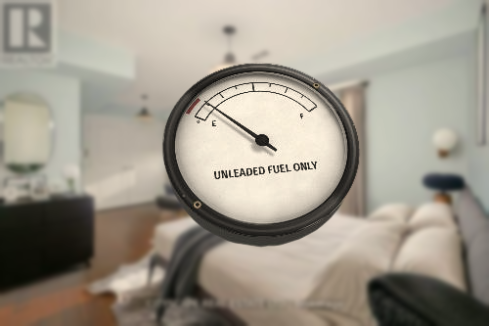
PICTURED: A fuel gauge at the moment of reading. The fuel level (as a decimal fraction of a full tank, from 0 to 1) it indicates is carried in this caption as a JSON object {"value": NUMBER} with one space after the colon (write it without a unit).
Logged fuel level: {"value": 0.125}
